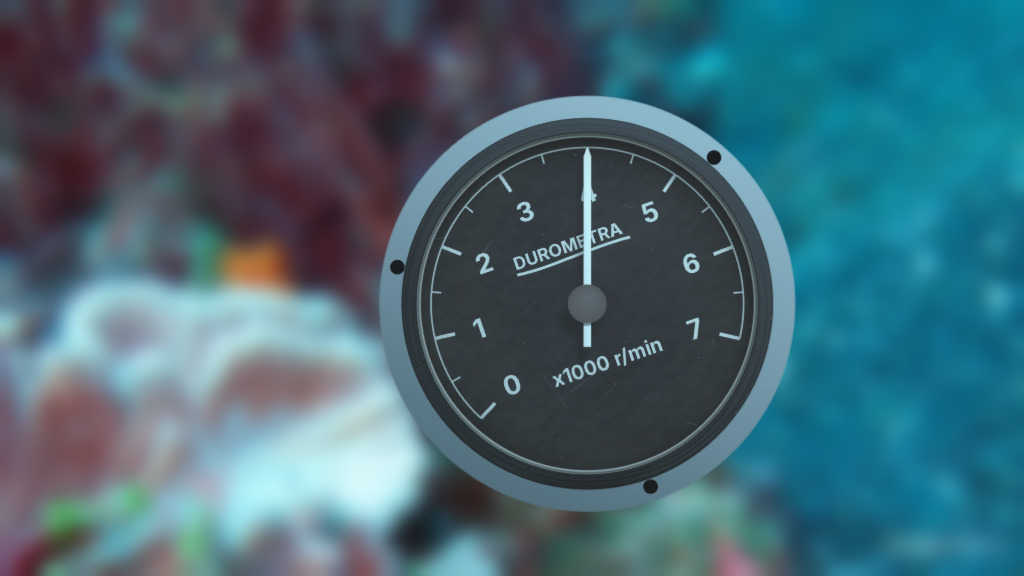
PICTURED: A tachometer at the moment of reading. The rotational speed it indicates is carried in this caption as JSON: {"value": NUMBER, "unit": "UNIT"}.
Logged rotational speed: {"value": 4000, "unit": "rpm"}
